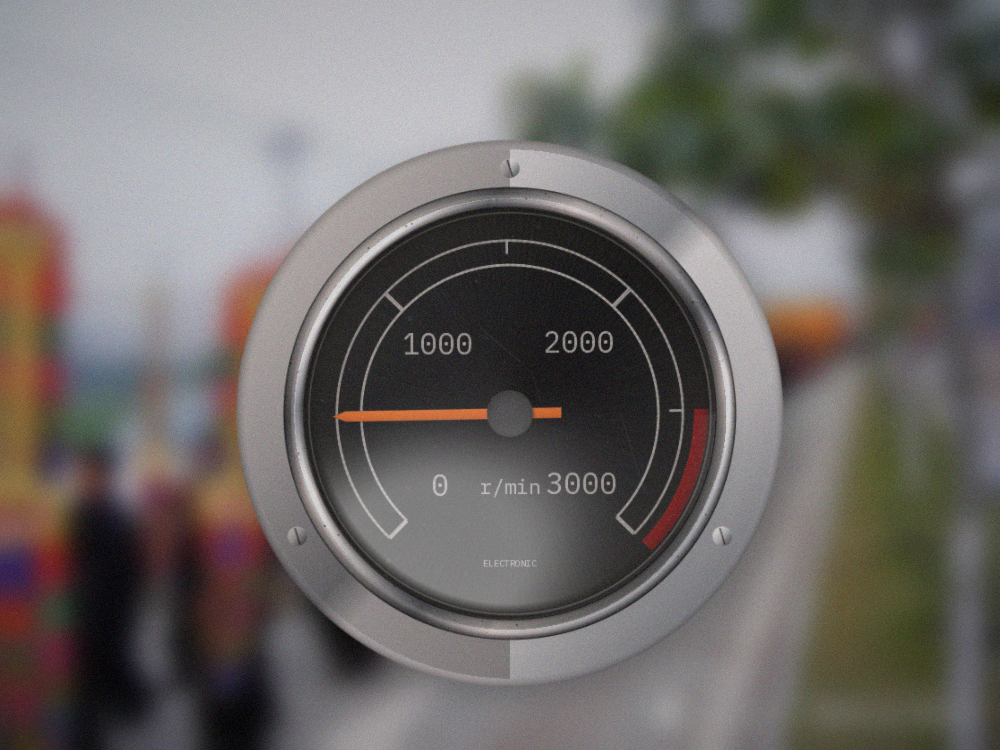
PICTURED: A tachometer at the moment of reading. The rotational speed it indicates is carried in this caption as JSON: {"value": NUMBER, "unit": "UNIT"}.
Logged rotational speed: {"value": 500, "unit": "rpm"}
